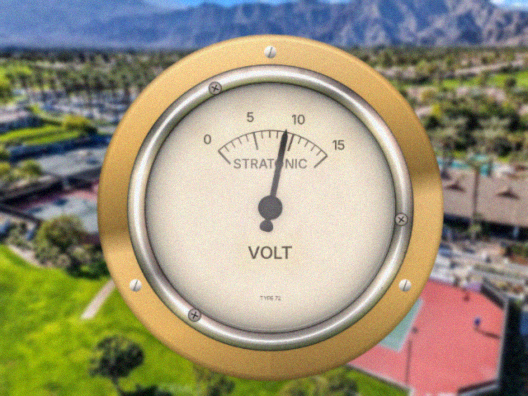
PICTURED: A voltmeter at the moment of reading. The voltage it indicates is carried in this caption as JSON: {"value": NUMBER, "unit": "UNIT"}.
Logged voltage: {"value": 9, "unit": "V"}
